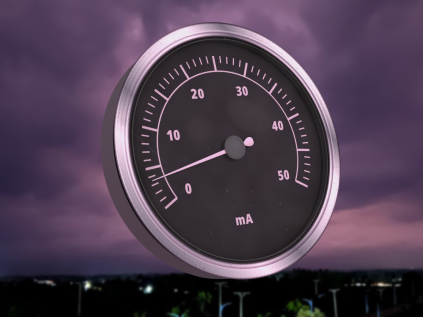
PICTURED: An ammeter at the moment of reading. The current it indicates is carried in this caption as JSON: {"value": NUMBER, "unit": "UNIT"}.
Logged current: {"value": 3.5, "unit": "mA"}
